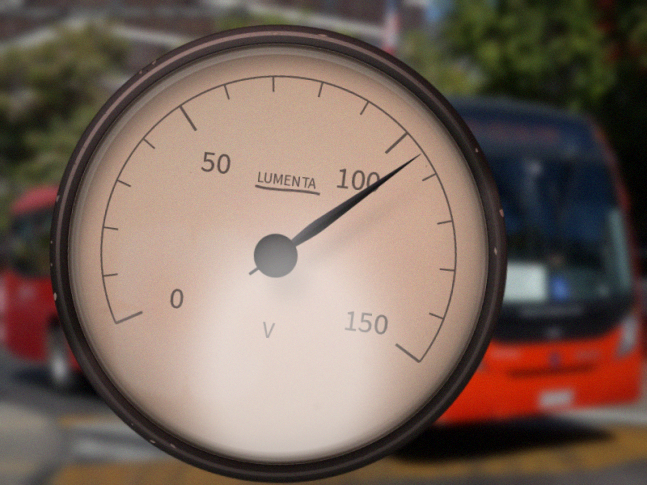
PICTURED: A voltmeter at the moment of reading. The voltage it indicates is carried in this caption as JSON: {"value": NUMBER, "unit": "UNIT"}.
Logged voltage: {"value": 105, "unit": "V"}
